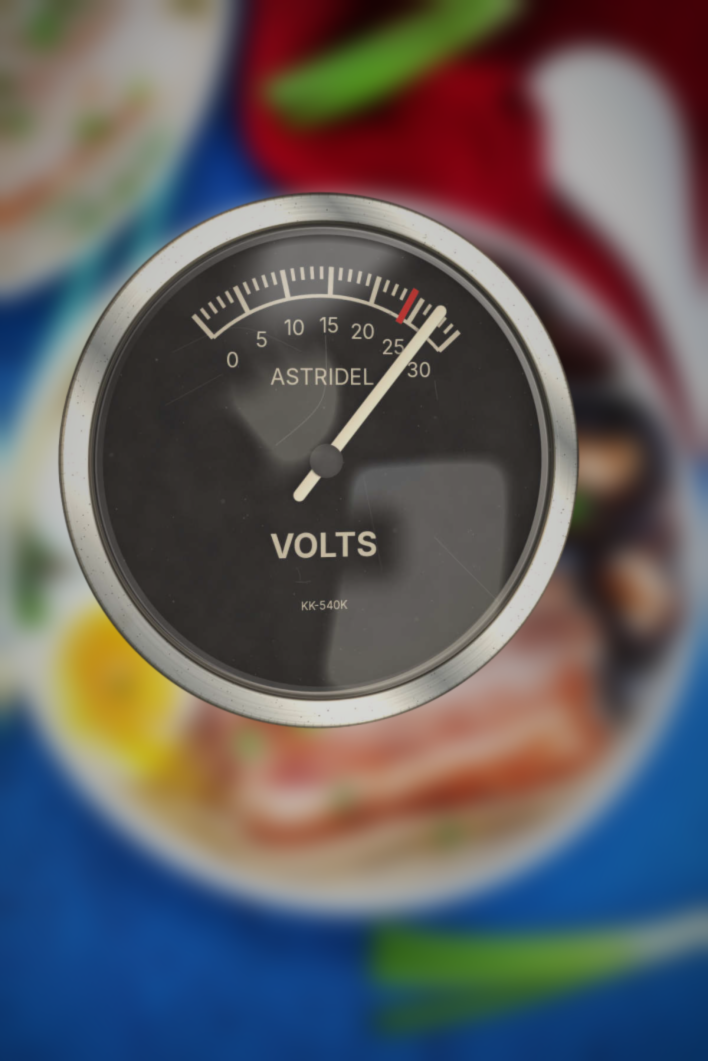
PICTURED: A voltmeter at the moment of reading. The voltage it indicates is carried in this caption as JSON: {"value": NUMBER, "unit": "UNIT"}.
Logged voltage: {"value": 27, "unit": "V"}
